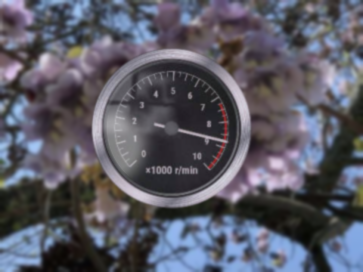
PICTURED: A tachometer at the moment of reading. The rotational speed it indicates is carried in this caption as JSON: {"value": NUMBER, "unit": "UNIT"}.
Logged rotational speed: {"value": 8750, "unit": "rpm"}
